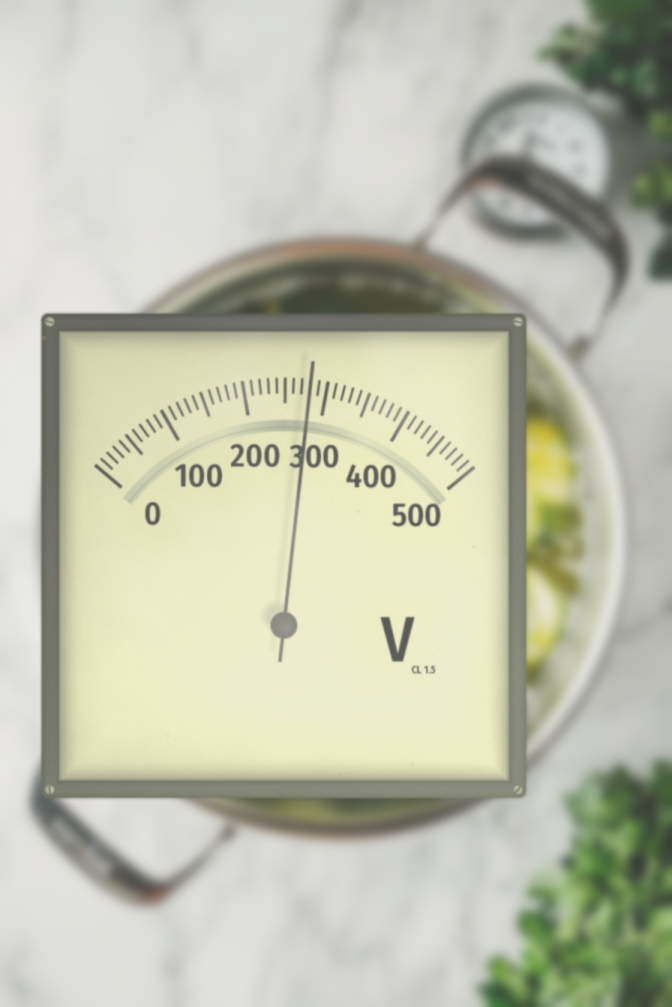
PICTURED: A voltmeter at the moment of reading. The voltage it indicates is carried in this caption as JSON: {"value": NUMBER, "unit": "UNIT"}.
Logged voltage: {"value": 280, "unit": "V"}
